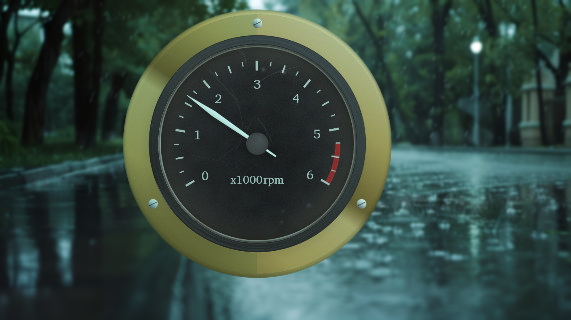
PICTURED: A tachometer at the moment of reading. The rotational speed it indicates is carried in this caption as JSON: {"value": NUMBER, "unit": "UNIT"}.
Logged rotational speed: {"value": 1625, "unit": "rpm"}
